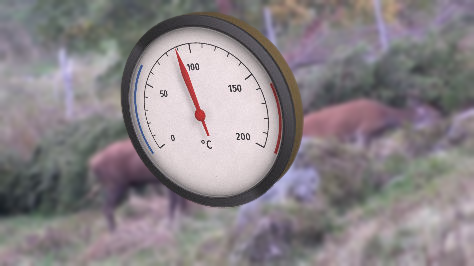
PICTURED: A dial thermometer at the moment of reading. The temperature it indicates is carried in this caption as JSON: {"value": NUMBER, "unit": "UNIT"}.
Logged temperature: {"value": 90, "unit": "°C"}
